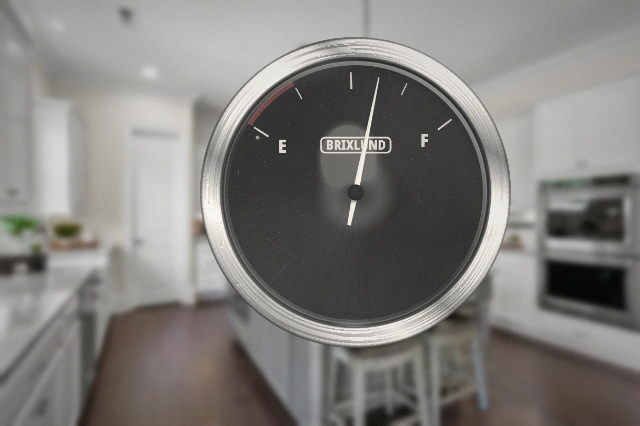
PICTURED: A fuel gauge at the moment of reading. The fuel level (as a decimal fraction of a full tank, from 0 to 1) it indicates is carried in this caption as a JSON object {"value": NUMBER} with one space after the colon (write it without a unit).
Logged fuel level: {"value": 0.625}
